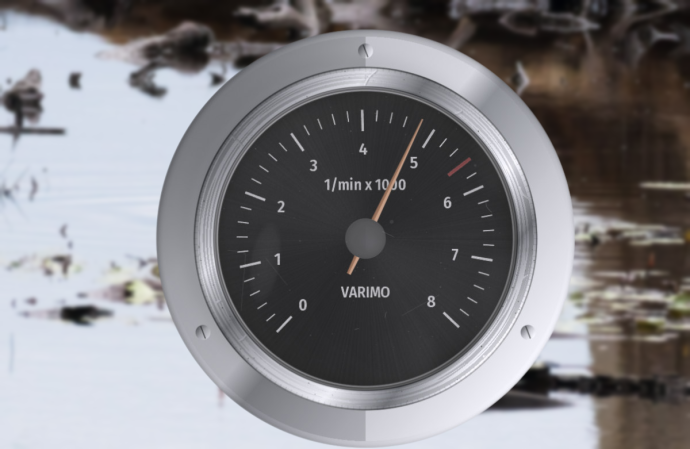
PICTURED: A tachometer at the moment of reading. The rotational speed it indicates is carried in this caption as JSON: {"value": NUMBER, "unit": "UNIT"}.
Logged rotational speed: {"value": 4800, "unit": "rpm"}
